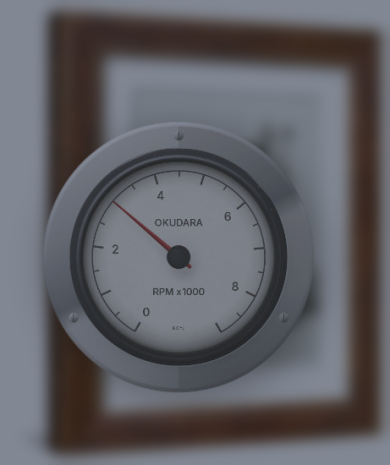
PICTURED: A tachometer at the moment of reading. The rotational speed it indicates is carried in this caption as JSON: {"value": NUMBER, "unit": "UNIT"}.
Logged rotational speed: {"value": 3000, "unit": "rpm"}
